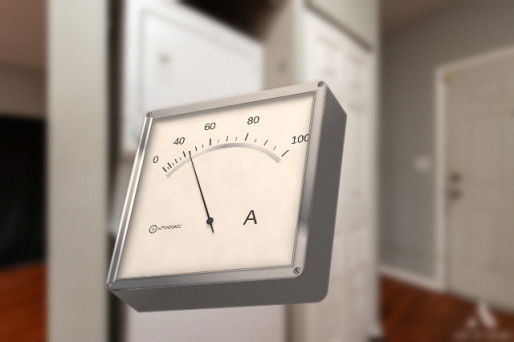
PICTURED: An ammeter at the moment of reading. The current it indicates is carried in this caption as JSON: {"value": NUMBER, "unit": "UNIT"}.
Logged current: {"value": 45, "unit": "A"}
